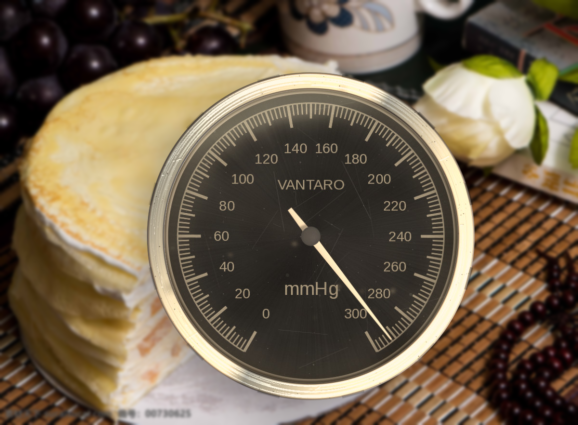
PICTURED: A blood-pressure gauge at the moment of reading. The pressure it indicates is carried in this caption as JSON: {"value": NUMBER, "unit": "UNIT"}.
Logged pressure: {"value": 292, "unit": "mmHg"}
